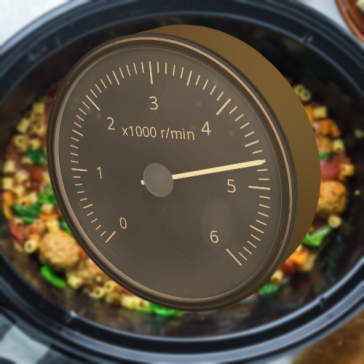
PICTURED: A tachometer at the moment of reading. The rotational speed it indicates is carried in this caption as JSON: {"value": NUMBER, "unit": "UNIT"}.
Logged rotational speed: {"value": 4700, "unit": "rpm"}
